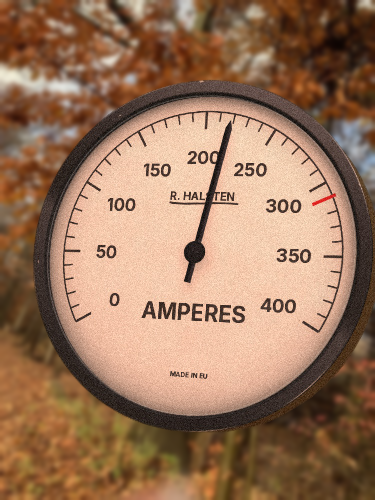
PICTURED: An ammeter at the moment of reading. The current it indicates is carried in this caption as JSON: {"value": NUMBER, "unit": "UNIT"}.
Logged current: {"value": 220, "unit": "A"}
